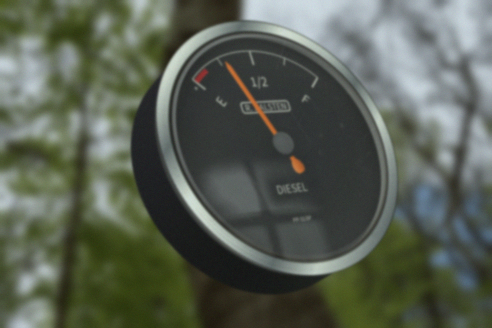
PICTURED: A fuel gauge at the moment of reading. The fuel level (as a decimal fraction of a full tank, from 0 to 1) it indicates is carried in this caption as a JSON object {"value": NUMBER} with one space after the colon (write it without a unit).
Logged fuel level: {"value": 0.25}
